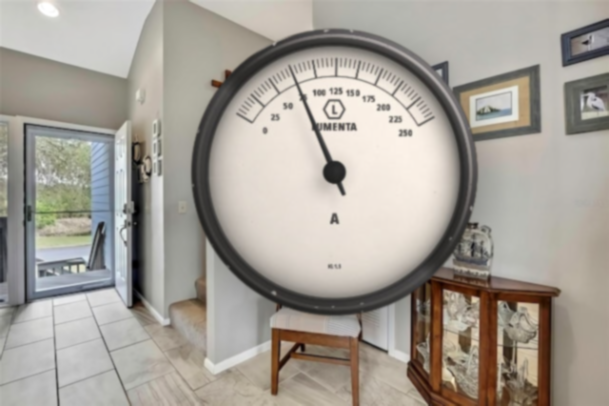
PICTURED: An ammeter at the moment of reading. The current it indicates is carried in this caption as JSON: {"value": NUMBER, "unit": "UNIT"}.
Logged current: {"value": 75, "unit": "A"}
